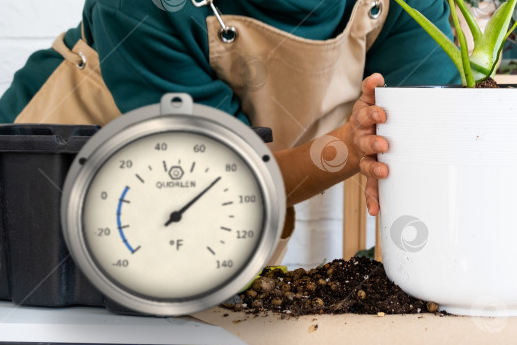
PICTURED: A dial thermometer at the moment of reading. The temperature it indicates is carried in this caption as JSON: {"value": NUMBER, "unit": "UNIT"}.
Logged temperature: {"value": 80, "unit": "°F"}
